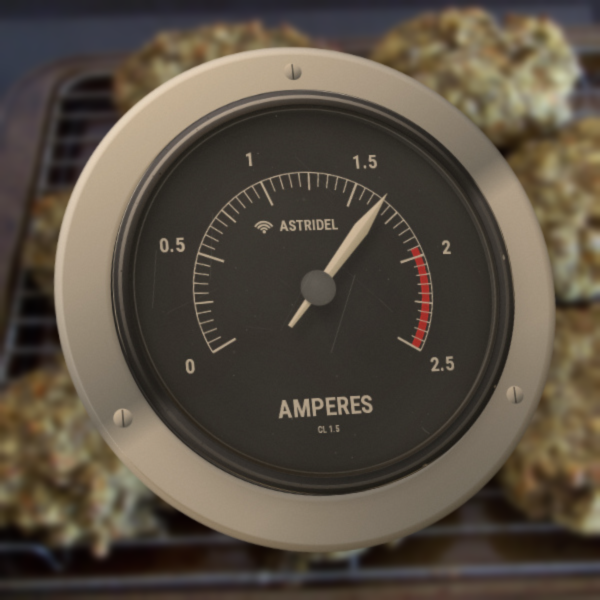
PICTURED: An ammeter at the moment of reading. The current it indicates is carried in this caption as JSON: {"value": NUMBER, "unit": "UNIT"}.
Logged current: {"value": 1.65, "unit": "A"}
